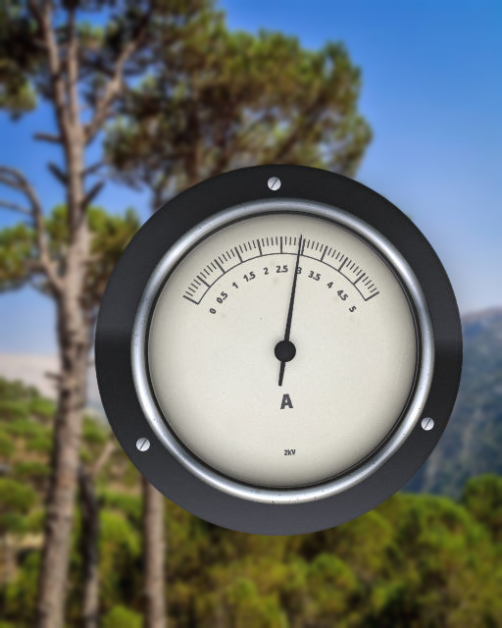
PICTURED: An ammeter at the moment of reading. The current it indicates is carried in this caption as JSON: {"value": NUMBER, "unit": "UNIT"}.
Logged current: {"value": 2.9, "unit": "A"}
